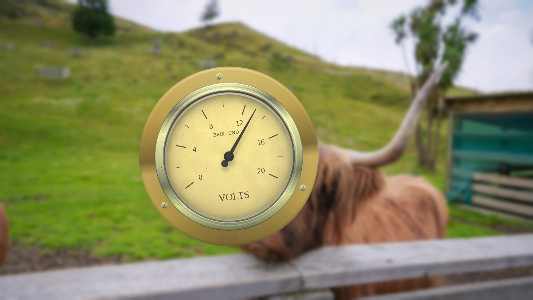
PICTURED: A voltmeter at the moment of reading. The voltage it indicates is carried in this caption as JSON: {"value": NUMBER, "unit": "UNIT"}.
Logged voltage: {"value": 13, "unit": "V"}
